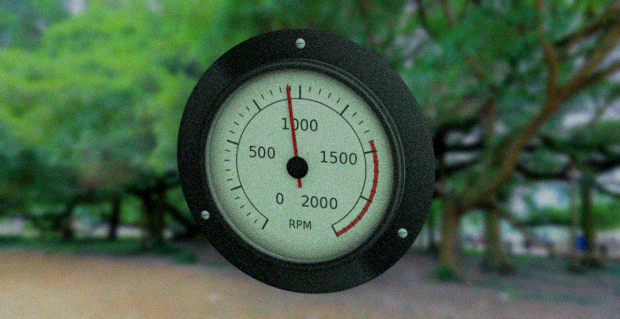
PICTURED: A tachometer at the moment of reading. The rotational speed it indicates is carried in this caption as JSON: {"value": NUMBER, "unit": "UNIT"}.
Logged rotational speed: {"value": 950, "unit": "rpm"}
